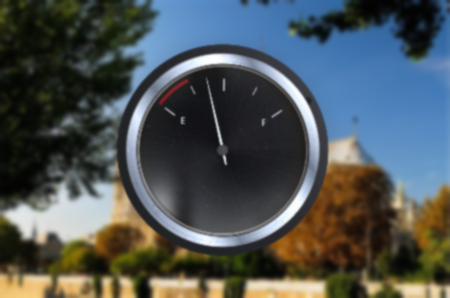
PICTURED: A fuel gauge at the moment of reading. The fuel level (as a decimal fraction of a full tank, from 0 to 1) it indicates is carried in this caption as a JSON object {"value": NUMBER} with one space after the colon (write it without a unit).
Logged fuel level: {"value": 0.375}
